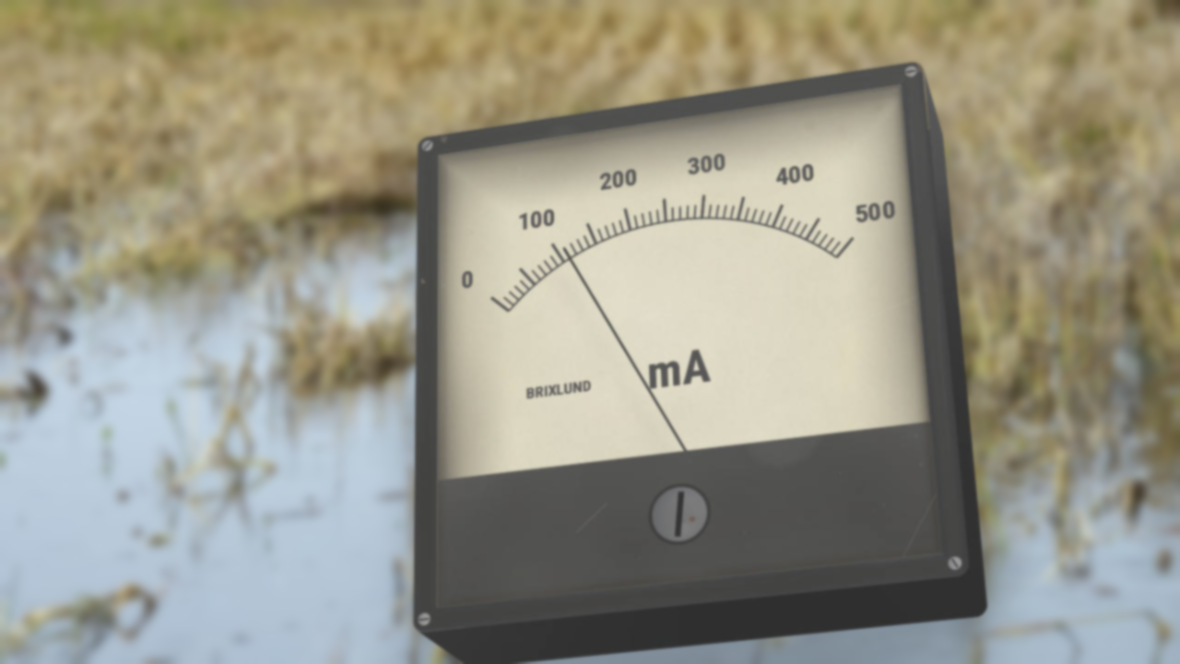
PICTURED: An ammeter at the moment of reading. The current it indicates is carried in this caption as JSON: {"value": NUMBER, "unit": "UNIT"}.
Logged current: {"value": 110, "unit": "mA"}
